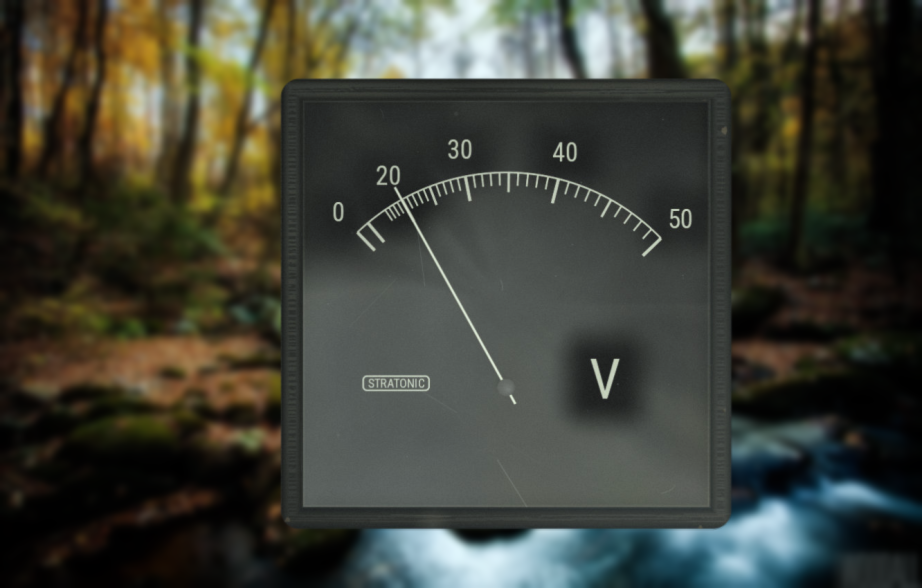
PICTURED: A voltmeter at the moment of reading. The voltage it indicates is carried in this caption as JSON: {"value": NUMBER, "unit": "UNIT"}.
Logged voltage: {"value": 20, "unit": "V"}
